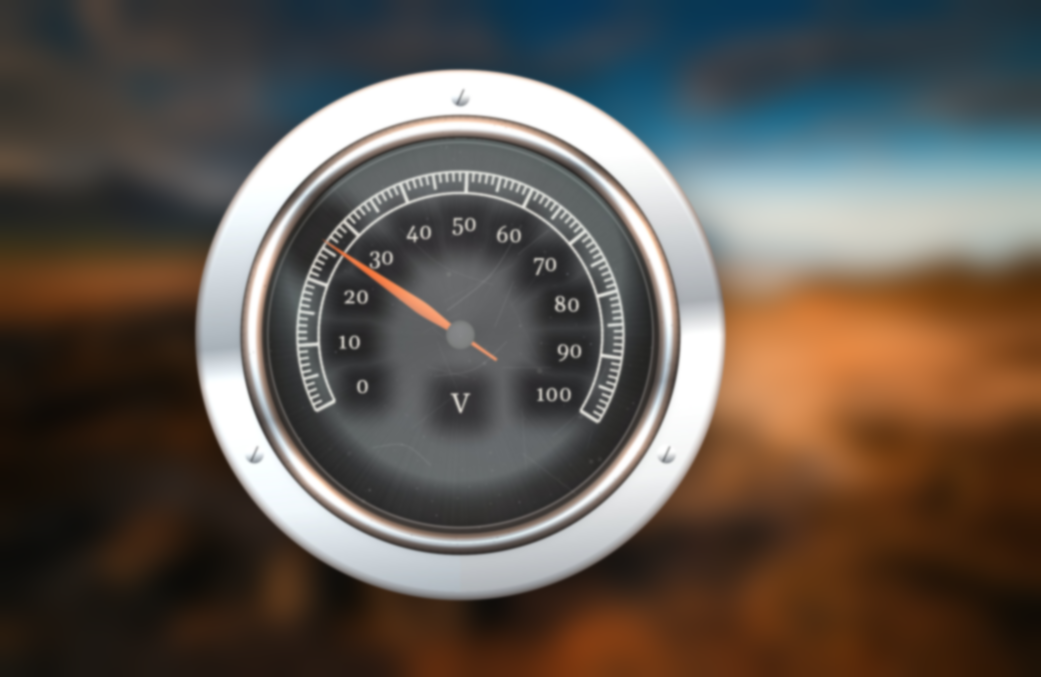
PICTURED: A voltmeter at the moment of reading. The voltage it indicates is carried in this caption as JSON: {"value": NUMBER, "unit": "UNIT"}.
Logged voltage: {"value": 26, "unit": "V"}
